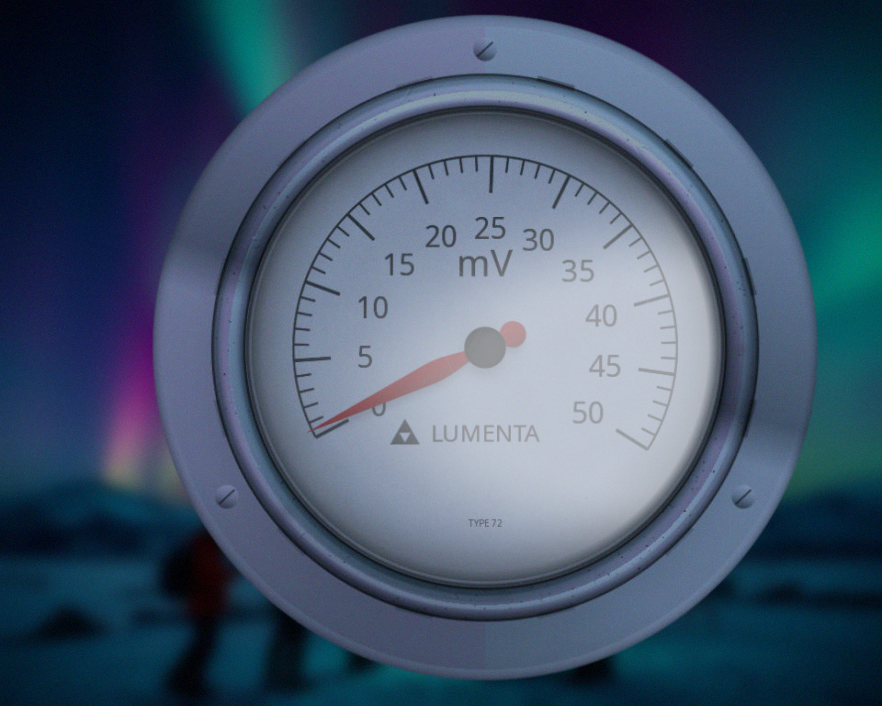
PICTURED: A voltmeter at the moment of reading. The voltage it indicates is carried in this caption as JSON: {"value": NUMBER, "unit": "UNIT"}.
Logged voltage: {"value": 0.5, "unit": "mV"}
